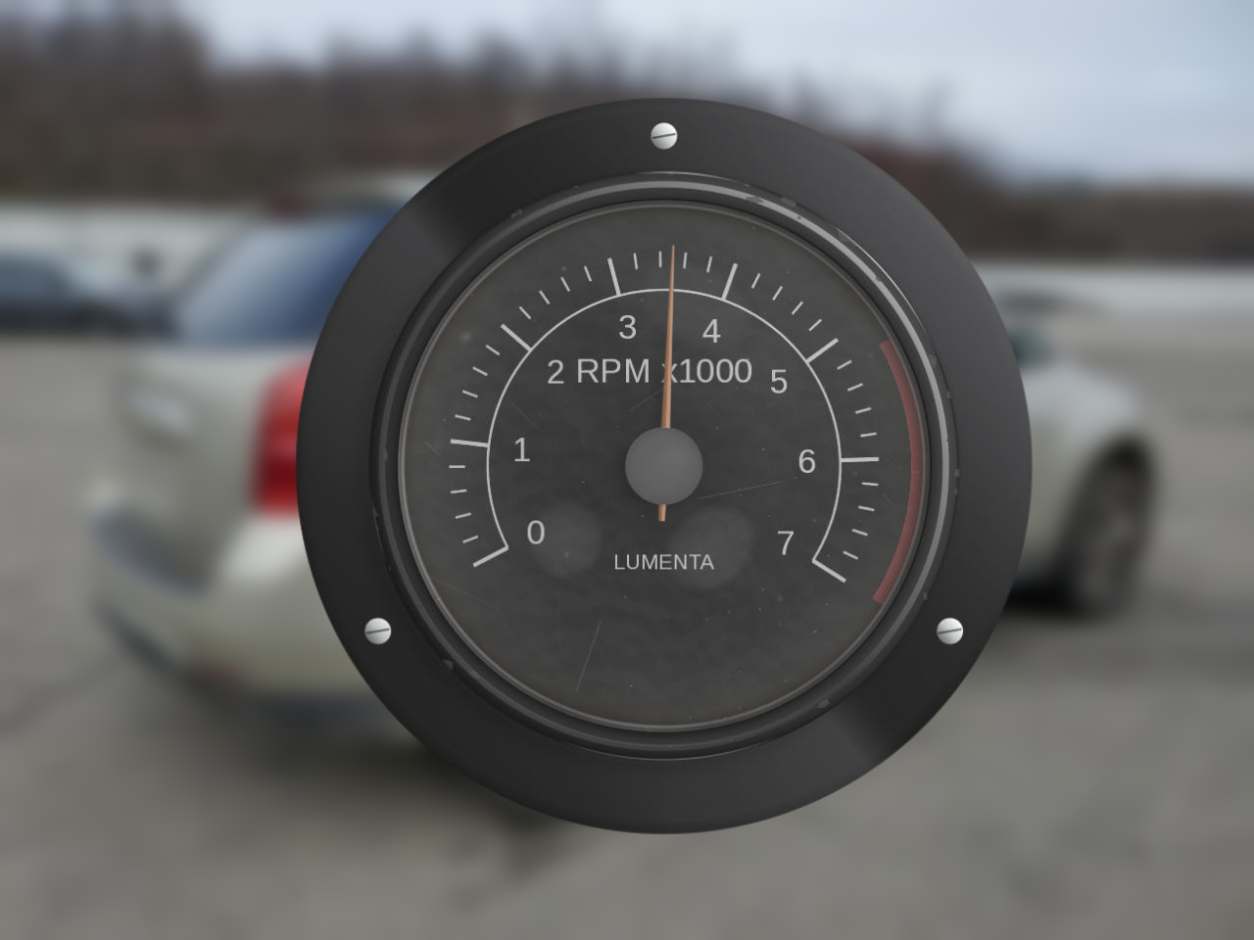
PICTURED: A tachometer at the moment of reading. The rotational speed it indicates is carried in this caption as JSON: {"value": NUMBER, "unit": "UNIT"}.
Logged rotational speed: {"value": 3500, "unit": "rpm"}
